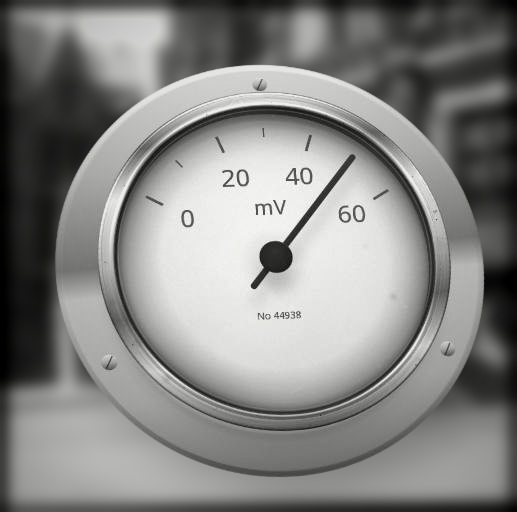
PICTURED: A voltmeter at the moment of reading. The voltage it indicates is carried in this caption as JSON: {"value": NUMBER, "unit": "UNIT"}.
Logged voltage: {"value": 50, "unit": "mV"}
